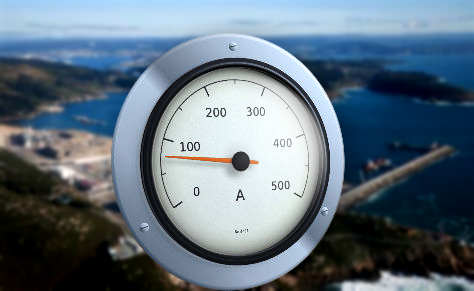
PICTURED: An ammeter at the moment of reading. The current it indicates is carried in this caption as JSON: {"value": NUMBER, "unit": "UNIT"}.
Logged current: {"value": 75, "unit": "A"}
